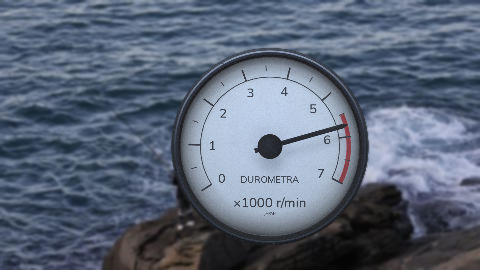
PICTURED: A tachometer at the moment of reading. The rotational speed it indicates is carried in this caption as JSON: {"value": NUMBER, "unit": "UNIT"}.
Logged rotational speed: {"value": 5750, "unit": "rpm"}
